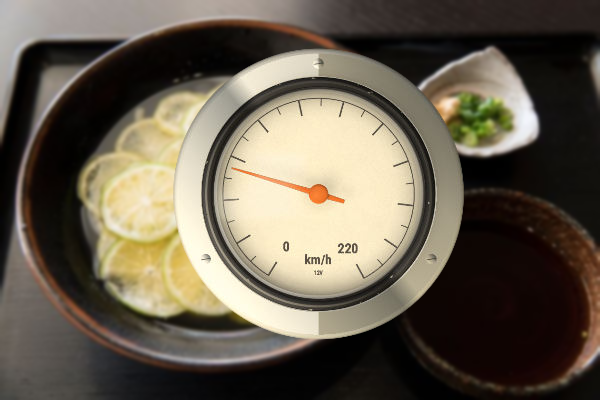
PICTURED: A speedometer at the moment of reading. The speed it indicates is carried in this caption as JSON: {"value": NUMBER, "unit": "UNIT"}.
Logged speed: {"value": 55, "unit": "km/h"}
